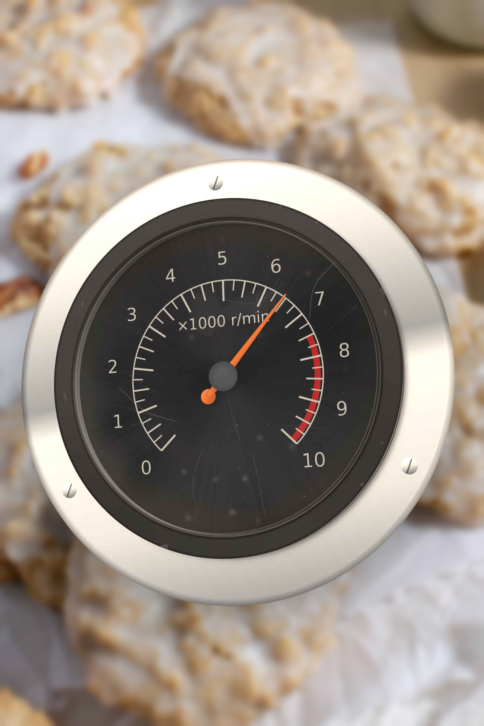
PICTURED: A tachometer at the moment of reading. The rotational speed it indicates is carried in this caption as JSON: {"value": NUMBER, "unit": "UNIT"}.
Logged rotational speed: {"value": 6500, "unit": "rpm"}
